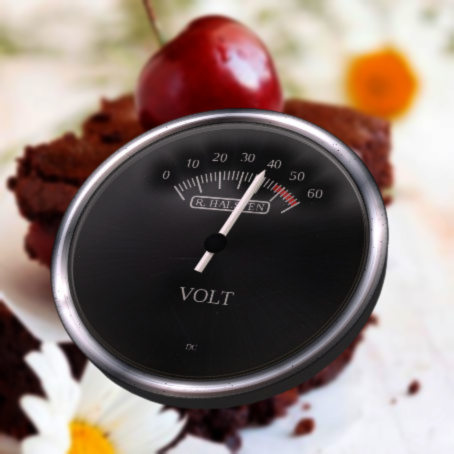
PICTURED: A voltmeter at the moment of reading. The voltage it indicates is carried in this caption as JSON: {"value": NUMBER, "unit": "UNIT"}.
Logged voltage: {"value": 40, "unit": "V"}
